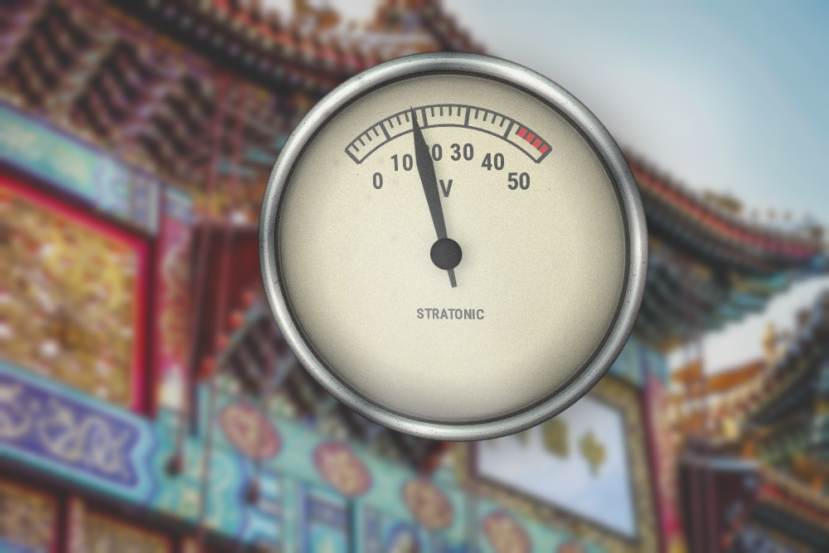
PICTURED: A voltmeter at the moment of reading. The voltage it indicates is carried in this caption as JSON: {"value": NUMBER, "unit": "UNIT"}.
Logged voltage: {"value": 18, "unit": "V"}
